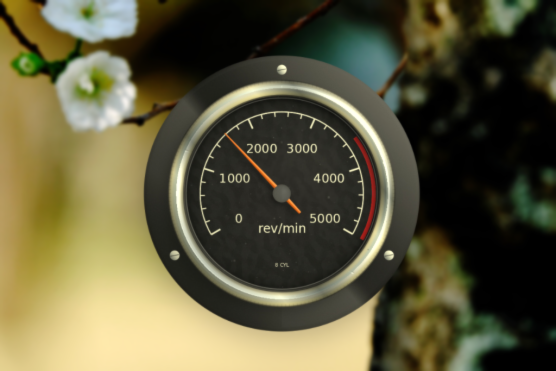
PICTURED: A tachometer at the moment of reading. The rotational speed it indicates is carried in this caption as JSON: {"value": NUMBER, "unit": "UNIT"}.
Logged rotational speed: {"value": 1600, "unit": "rpm"}
